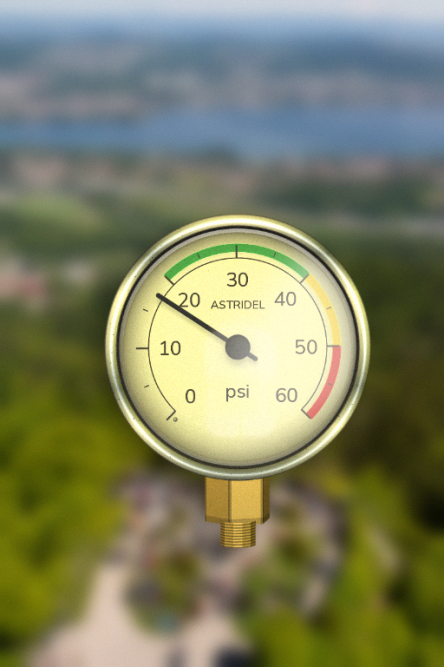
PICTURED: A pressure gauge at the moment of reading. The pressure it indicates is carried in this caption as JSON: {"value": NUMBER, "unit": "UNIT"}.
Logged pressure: {"value": 17.5, "unit": "psi"}
